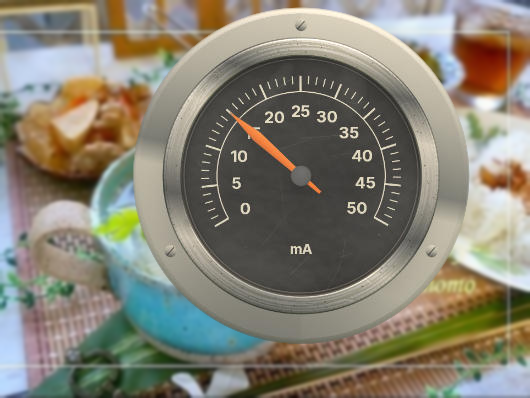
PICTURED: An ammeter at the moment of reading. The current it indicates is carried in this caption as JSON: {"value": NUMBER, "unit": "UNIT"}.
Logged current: {"value": 15, "unit": "mA"}
